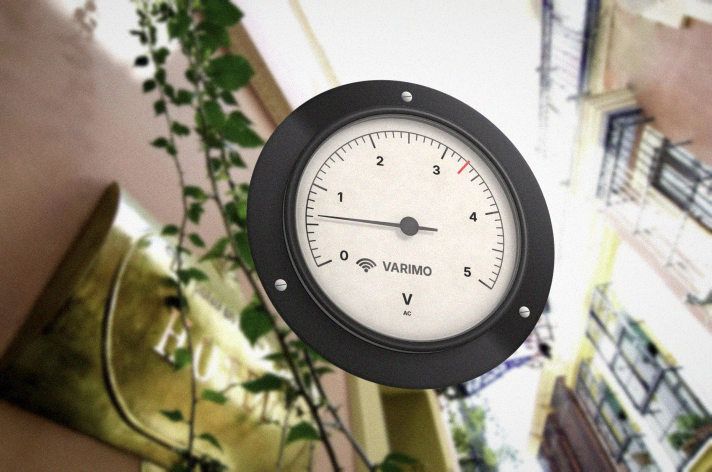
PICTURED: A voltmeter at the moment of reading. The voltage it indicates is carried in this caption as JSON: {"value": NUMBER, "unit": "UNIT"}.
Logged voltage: {"value": 0.6, "unit": "V"}
